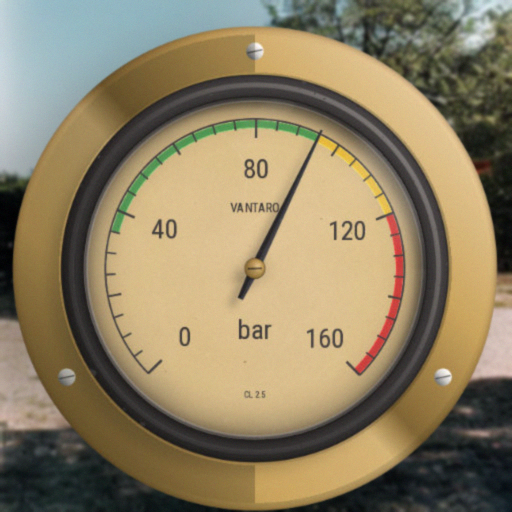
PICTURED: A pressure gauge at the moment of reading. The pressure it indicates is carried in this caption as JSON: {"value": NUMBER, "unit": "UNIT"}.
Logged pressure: {"value": 95, "unit": "bar"}
